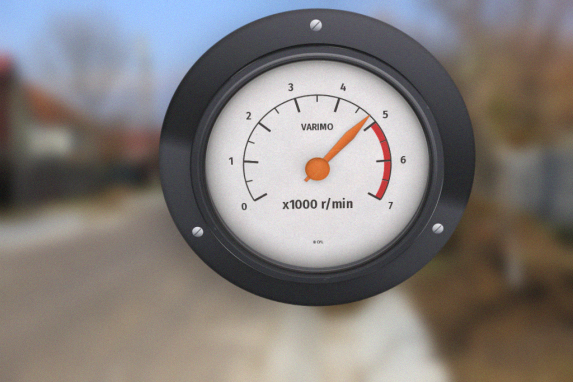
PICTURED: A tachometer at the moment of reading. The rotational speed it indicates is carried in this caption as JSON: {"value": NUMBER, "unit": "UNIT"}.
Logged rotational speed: {"value": 4750, "unit": "rpm"}
